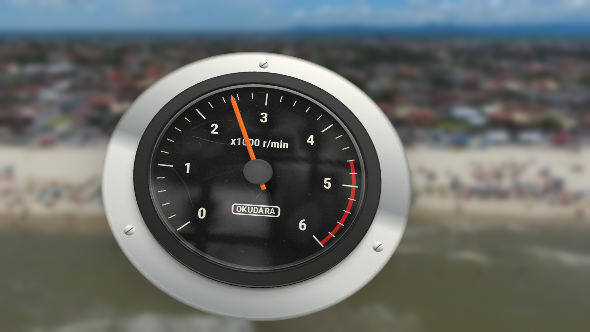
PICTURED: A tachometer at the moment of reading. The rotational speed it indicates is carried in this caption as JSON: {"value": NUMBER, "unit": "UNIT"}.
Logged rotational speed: {"value": 2500, "unit": "rpm"}
